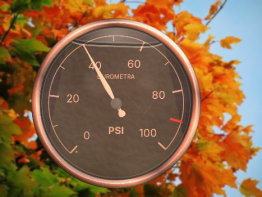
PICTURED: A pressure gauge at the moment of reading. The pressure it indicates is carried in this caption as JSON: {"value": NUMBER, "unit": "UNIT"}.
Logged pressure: {"value": 40, "unit": "psi"}
